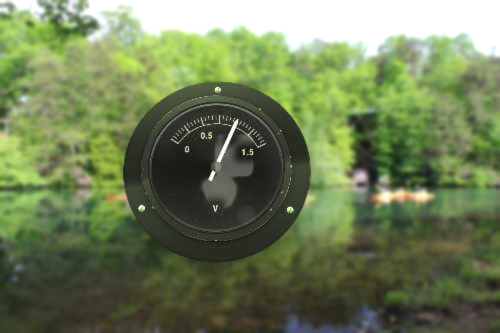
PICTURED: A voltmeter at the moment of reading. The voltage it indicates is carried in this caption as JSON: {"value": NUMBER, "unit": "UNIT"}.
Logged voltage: {"value": 1, "unit": "V"}
